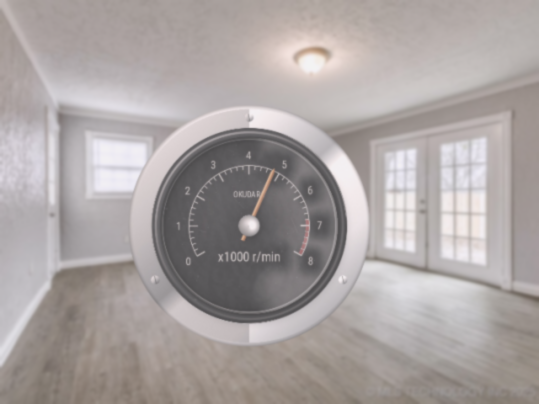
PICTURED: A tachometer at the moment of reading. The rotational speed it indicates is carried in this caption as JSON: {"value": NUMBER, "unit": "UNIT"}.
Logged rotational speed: {"value": 4800, "unit": "rpm"}
